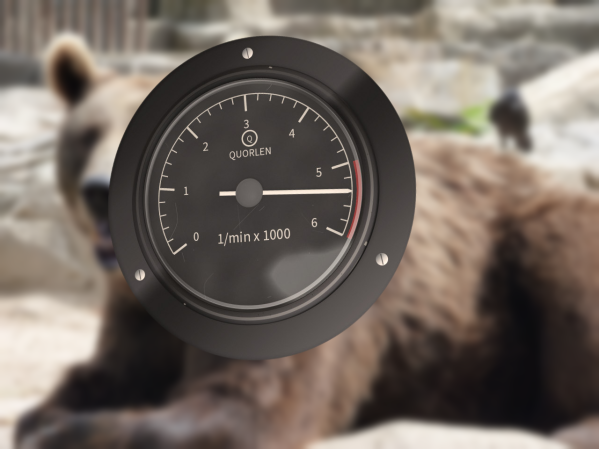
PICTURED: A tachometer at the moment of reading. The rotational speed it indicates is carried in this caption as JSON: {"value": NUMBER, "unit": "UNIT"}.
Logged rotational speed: {"value": 5400, "unit": "rpm"}
